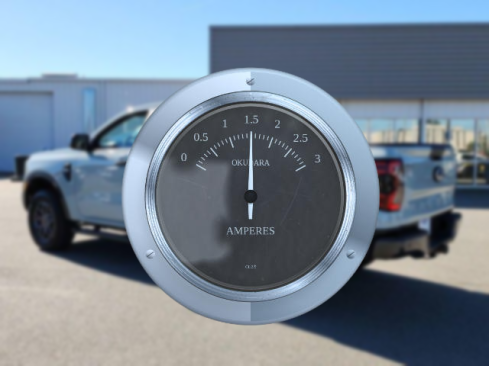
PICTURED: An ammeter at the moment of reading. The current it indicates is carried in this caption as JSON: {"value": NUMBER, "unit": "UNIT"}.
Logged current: {"value": 1.5, "unit": "A"}
